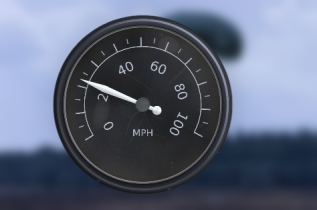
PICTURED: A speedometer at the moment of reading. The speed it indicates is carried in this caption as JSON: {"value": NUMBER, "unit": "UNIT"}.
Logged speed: {"value": 22.5, "unit": "mph"}
